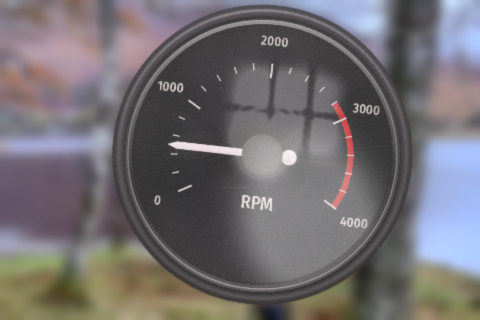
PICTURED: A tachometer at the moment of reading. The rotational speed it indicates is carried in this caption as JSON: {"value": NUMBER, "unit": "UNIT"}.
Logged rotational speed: {"value": 500, "unit": "rpm"}
